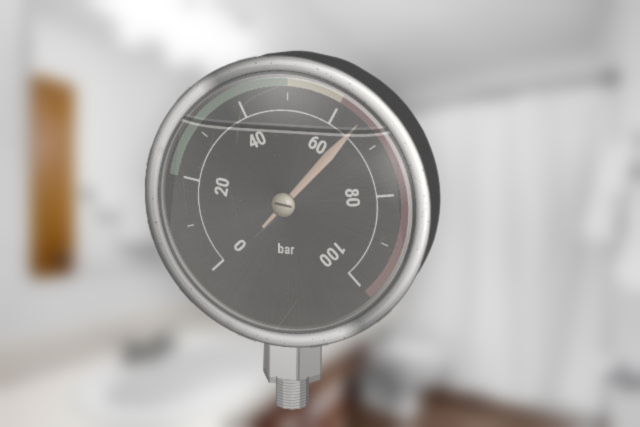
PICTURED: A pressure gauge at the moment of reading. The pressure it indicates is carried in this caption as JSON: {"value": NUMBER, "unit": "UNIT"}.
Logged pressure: {"value": 65, "unit": "bar"}
